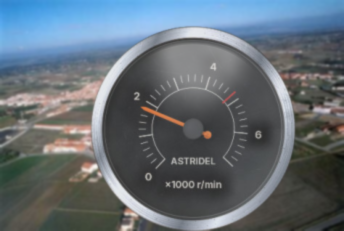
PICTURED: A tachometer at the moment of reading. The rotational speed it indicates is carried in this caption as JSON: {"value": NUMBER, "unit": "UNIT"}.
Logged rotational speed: {"value": 1800, "unit": "rpm"}
